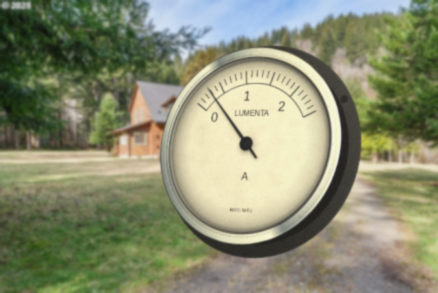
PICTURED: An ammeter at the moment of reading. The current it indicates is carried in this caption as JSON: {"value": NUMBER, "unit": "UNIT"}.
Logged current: {"value": 0.3, "unit": "A"}
